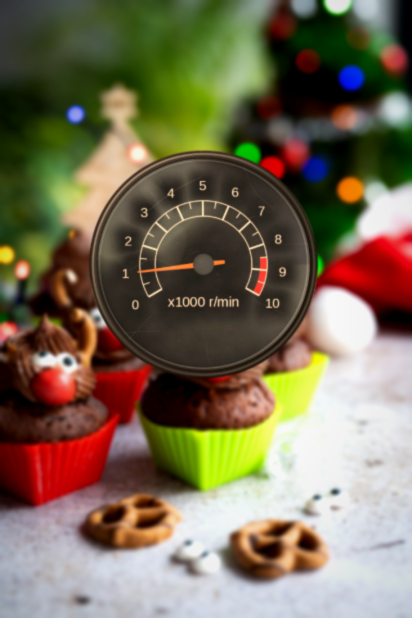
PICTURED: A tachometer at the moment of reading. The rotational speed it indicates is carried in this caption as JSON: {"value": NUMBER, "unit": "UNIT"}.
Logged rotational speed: {"value": 1000, "unit": "rpm"}
